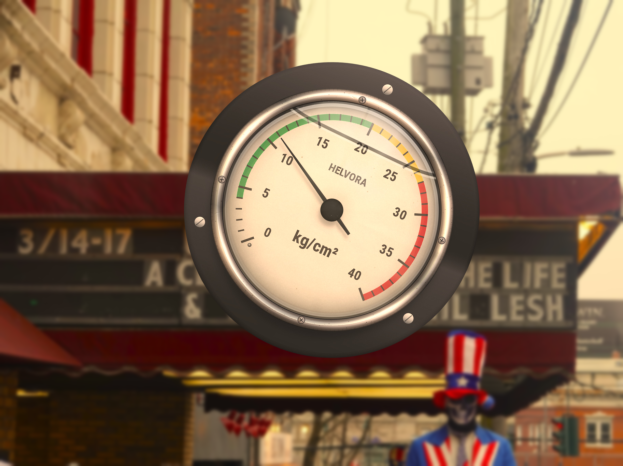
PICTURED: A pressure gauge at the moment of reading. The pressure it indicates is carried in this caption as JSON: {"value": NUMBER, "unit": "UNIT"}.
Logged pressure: {"value": 11, "unit": "kg/cm²"}
